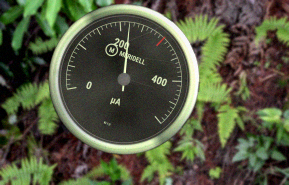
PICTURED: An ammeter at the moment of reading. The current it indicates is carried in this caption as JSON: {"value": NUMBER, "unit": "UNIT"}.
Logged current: {"value": 220, "unit": "µA"}
